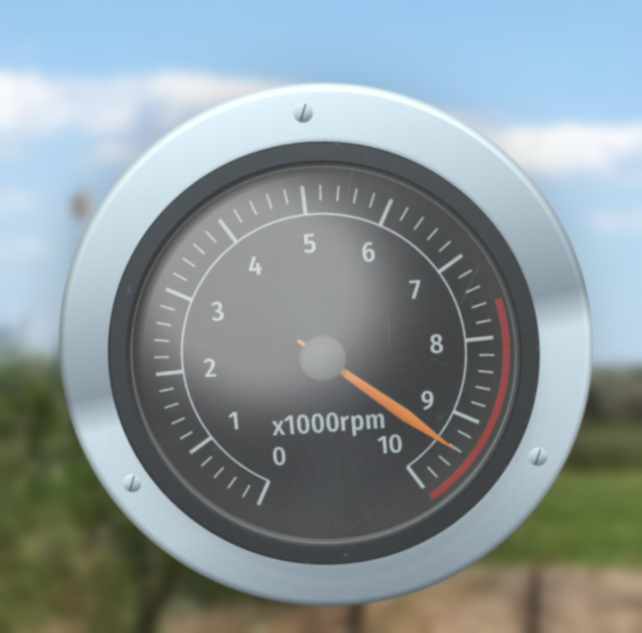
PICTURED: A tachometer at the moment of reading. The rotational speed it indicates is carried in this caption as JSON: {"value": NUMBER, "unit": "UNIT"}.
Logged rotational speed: {"value": 9400, "unit": "rpm"}
